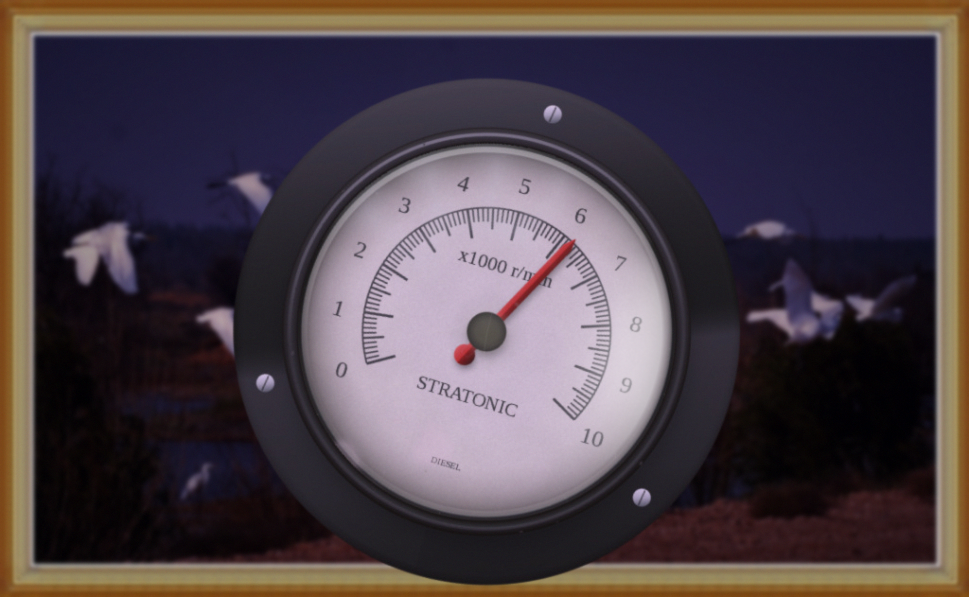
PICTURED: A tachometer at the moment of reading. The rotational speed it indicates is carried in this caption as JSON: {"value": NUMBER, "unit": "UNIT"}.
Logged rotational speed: {"value": 6200, "unit": "rpm"}
